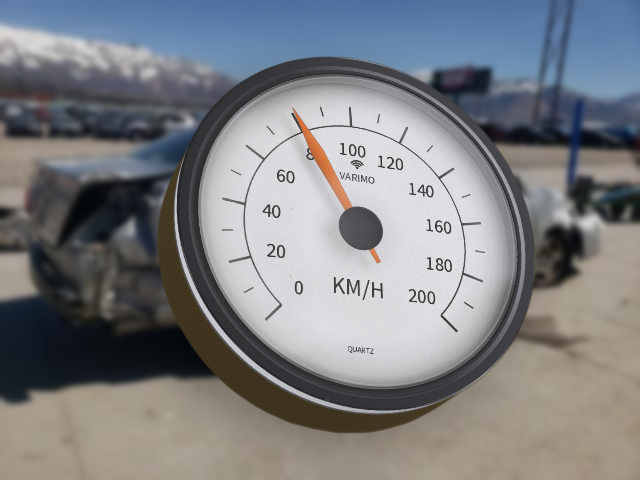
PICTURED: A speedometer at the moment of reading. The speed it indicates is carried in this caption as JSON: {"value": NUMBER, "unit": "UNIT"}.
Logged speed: {"value": 80, "unit": "km/h"}
